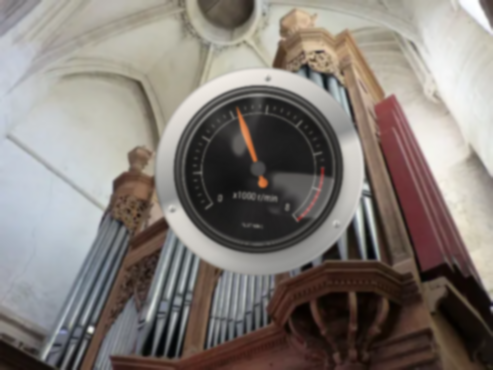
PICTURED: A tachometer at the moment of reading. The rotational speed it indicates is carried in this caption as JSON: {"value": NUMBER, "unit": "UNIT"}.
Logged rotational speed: {"value": 3200, "unit": "rpm"}
